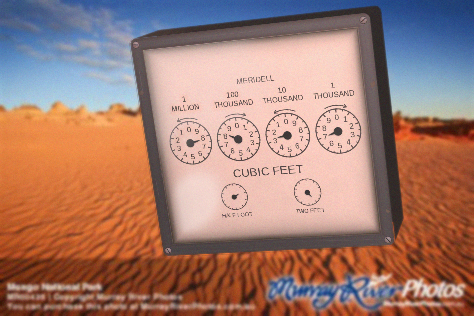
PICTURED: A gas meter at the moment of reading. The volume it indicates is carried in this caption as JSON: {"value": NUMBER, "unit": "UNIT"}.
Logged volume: {"value": 782700, "unit": "ft³"}
